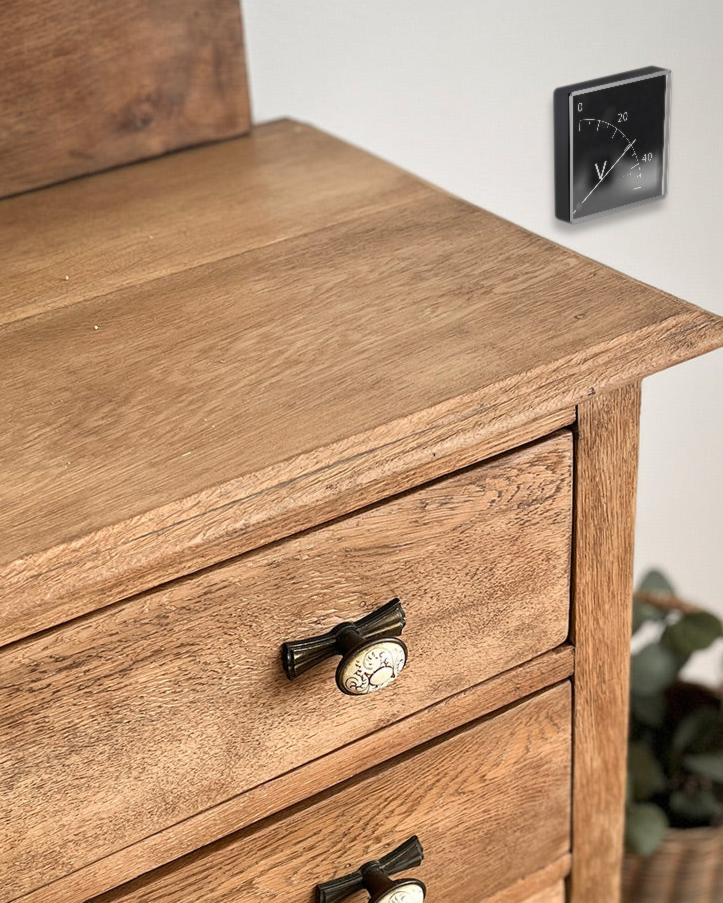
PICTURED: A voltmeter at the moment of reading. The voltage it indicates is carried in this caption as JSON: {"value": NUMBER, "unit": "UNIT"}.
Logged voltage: {"value": 30, "unit": "V"}
